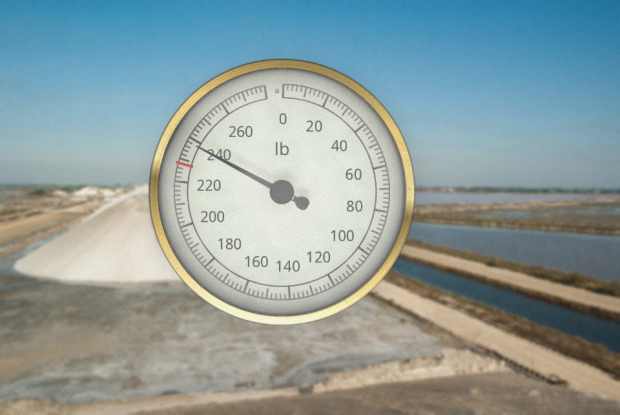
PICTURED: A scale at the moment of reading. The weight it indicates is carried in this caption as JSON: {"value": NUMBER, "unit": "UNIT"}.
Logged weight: {"value": 238, "unit": "lb"}
